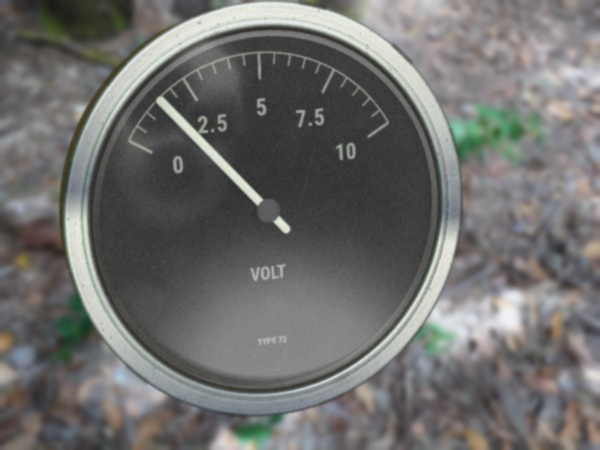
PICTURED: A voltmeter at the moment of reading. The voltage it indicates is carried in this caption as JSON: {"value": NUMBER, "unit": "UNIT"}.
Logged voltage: {"value": 1.5, "unit": "V"}
